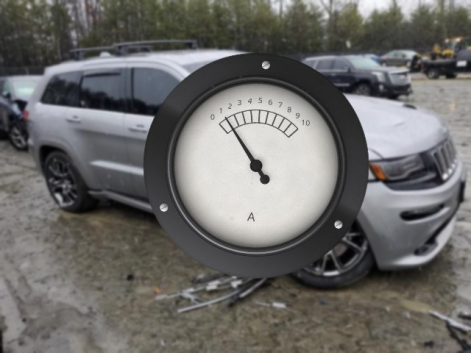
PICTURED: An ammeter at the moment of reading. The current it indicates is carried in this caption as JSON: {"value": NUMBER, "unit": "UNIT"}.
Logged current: {"value": 1, "unit": "A"}
